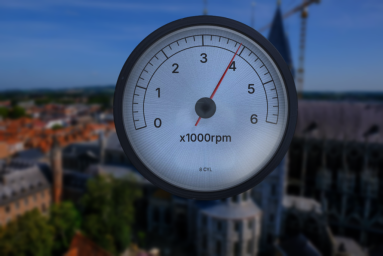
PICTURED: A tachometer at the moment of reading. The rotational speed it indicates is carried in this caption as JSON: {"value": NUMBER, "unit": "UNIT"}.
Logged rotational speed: {"value": 3900, "unit": "rpm"}
